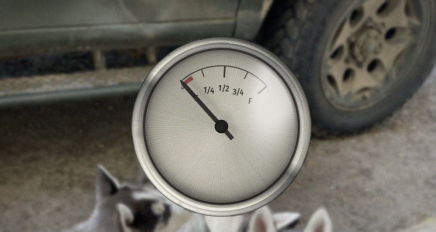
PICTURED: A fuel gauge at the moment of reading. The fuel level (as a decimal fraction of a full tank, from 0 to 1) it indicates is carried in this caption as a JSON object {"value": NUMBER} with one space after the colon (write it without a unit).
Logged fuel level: {"value": 0}
